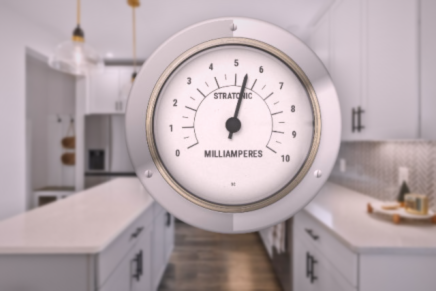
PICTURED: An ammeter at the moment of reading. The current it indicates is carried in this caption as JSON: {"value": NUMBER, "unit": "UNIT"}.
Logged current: {"value": 5.5, "unit": "mA"}
